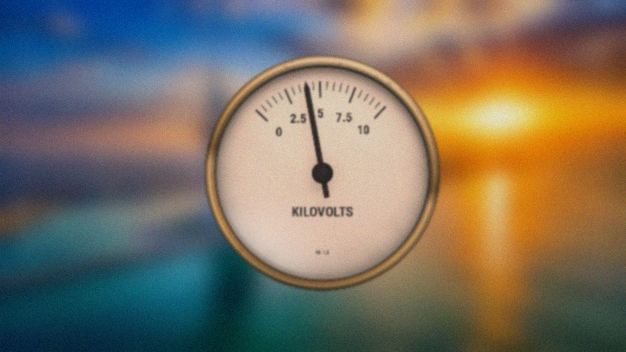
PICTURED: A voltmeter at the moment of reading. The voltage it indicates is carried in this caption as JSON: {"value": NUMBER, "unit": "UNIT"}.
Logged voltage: {"value": 4, "unit": "kV"}
